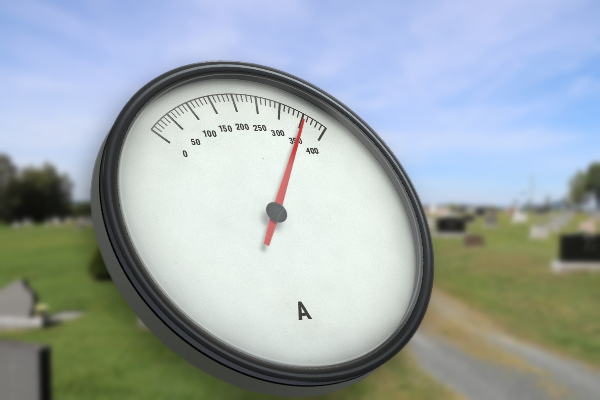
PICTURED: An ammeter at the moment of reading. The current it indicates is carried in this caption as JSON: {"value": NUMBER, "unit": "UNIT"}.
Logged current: {"value": 350, "unit": "A"}
